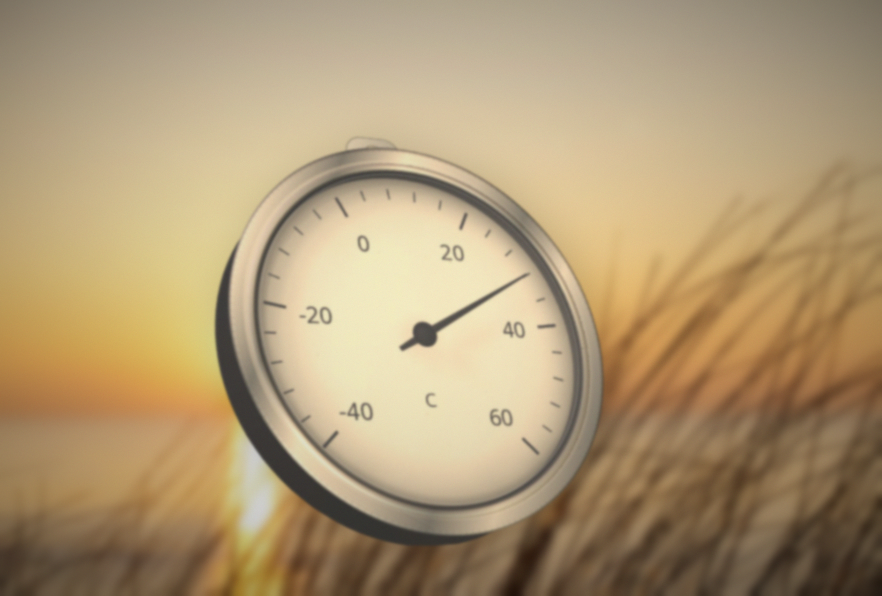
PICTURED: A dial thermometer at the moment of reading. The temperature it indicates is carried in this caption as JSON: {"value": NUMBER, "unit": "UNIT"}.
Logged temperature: {"value": 32, "unit": "°C"}
